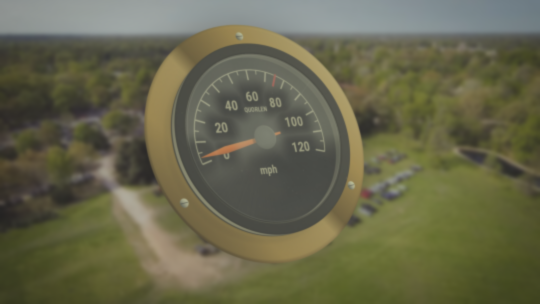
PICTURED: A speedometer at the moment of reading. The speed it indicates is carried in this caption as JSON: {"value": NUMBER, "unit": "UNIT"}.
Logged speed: {"value": 2.5, "unit": "mph"}
